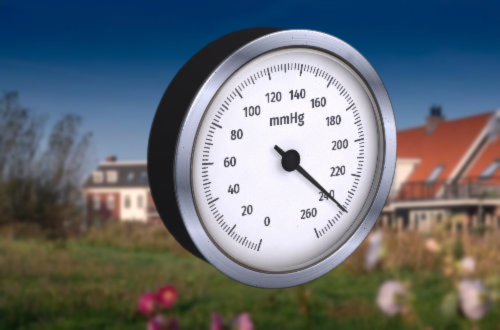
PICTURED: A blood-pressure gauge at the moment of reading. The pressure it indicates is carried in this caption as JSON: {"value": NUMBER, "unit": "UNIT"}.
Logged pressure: {"value": 240, "unit": "mmHg"}
